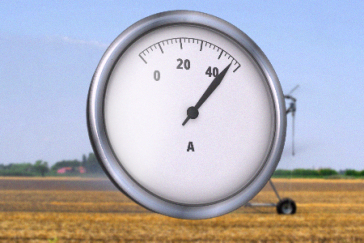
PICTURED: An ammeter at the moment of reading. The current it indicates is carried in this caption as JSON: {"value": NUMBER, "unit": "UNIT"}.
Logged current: {"value": 46, "unit": "A"}
